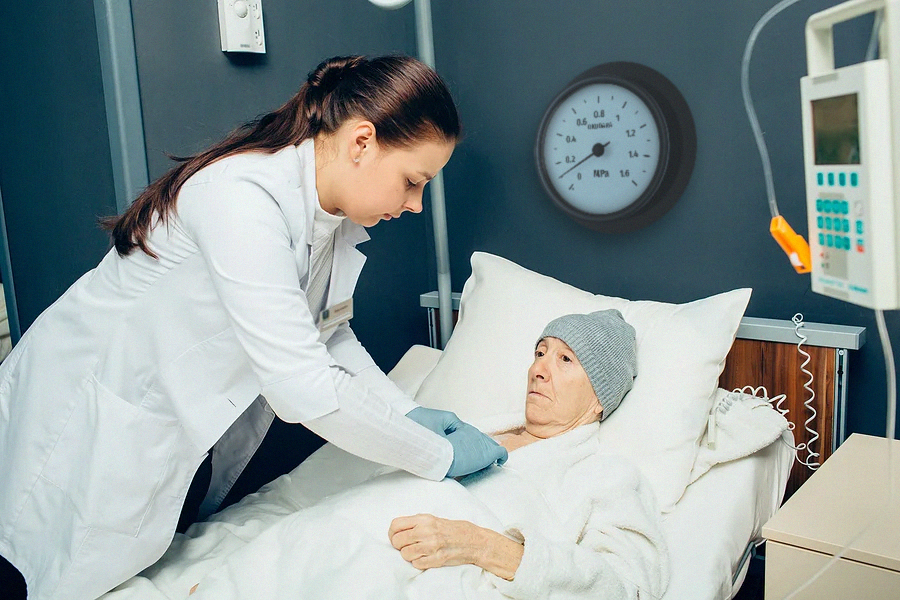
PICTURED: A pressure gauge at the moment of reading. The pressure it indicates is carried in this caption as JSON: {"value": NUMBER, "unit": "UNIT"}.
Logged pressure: {"value": 0.1, "unit": "MPa"}
